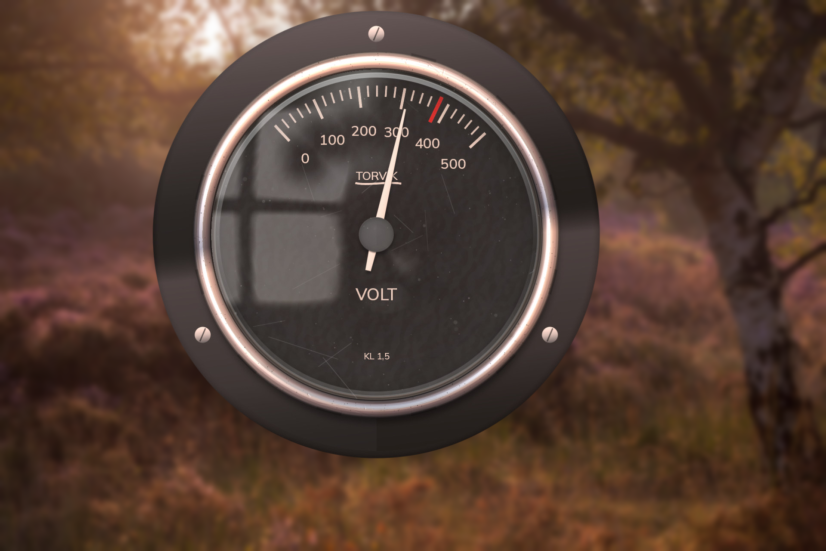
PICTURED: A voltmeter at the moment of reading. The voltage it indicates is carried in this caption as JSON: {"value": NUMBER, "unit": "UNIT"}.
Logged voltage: {"value": 310, "unit": "V"}
